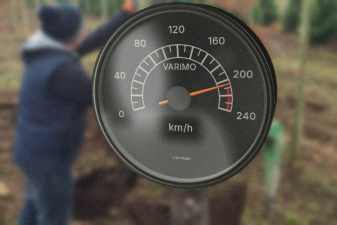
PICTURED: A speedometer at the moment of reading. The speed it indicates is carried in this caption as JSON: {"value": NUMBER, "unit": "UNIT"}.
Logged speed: {"value": 205, "unit": "km/h"}
